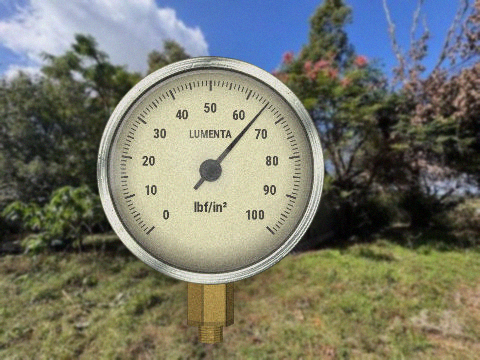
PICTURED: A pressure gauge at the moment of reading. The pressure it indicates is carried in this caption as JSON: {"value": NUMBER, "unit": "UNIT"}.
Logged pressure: {"value": 65, "unit": "psi"}
